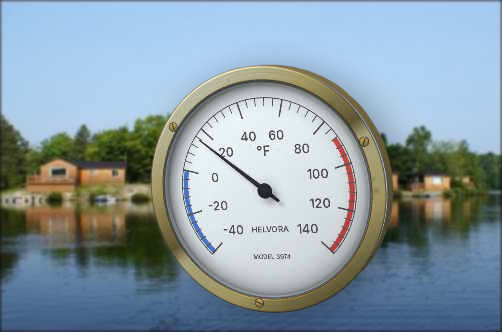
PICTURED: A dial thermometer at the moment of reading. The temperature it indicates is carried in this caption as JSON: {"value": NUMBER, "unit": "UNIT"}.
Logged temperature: {"value": 16, "unit": "°F"}
